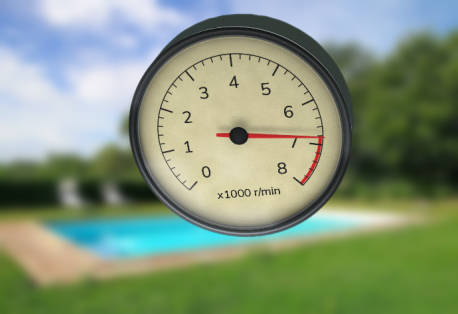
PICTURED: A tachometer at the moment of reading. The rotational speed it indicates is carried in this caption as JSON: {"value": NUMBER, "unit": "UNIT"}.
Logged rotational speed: {"value": 6800, "unit": "rpm"}
